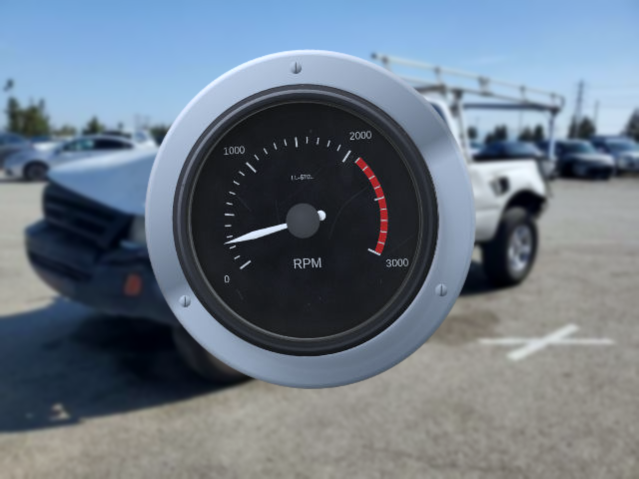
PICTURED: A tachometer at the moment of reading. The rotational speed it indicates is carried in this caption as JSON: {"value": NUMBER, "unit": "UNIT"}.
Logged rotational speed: {"value": 250, "unit": "rpm"}
